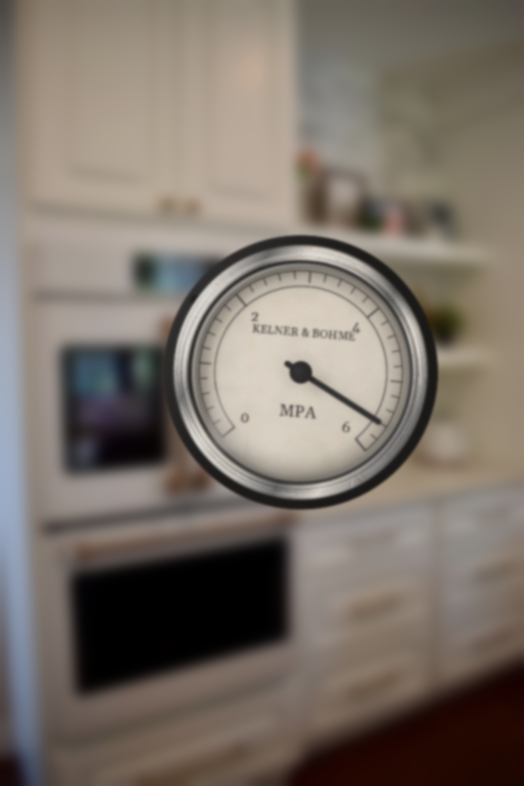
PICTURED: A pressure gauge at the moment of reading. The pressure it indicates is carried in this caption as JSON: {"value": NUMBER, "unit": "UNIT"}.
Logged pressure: {"value": 5.6, "unit": "MPa"}
